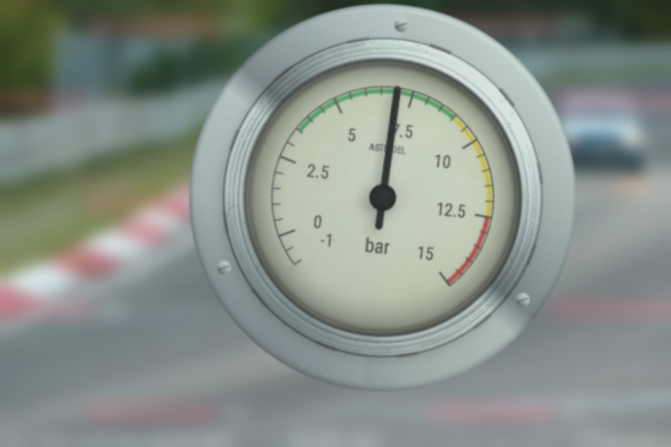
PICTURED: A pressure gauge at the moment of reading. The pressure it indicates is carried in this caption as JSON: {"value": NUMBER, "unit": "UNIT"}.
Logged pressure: {"value": 7, "unit": "bar"}
